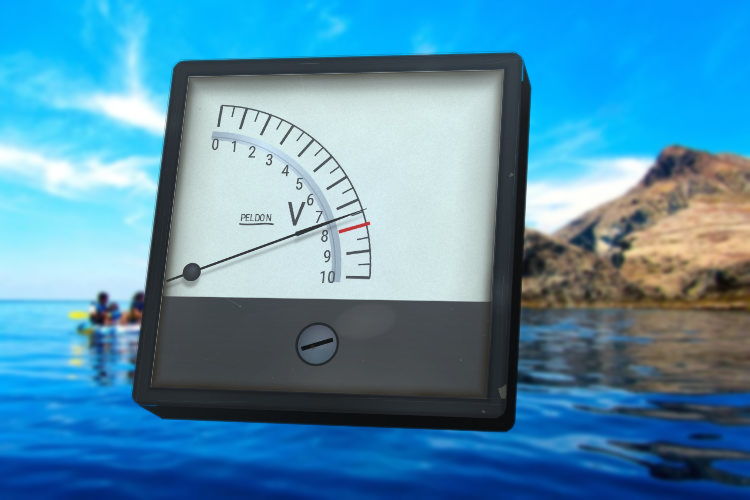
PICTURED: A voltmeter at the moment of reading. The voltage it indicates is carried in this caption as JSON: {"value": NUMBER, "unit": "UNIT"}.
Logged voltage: {"value": 7.5, "unit": "V"}
